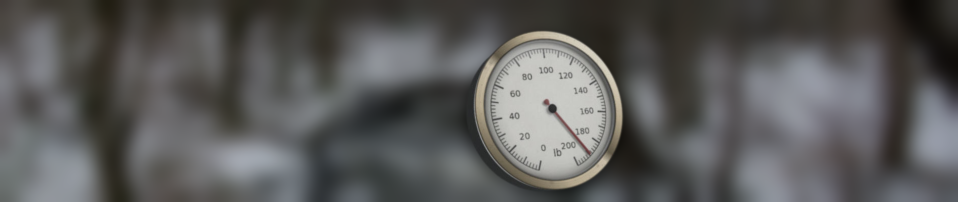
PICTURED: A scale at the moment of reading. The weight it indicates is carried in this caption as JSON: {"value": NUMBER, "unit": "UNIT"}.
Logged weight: {"value": 190, "unit": "lb"}
